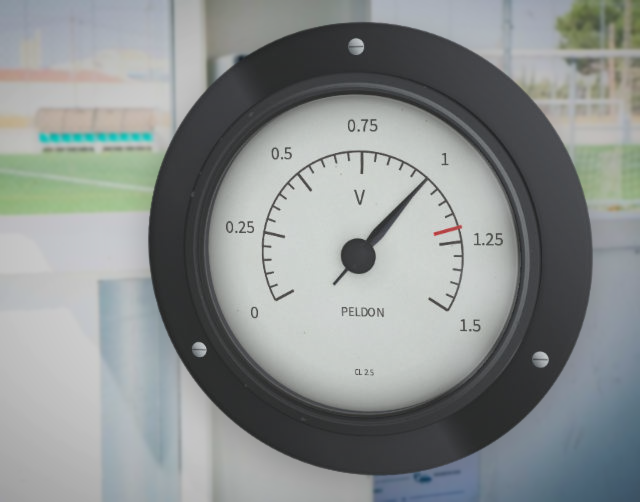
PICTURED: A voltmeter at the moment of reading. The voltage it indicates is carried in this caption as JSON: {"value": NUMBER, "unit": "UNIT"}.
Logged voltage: {"value": 1, "unit": "V"}
